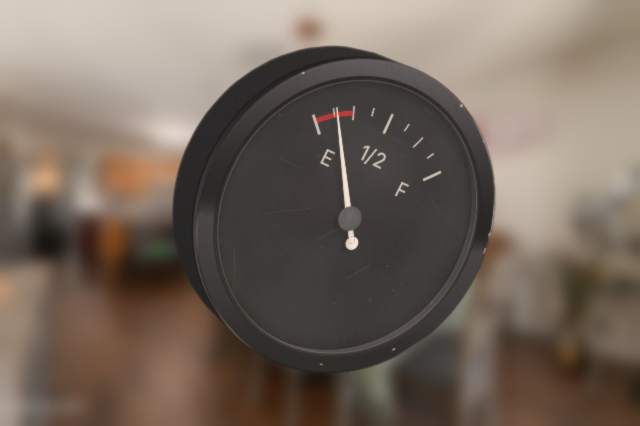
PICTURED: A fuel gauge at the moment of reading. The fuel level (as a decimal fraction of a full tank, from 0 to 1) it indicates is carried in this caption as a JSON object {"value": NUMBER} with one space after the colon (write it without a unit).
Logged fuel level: {"value": 0.125}
